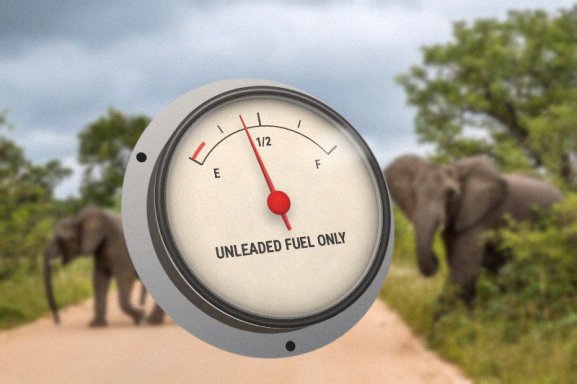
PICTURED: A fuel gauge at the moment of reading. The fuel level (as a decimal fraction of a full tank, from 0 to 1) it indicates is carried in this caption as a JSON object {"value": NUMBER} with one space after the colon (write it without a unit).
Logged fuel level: {"value": 0.375}
